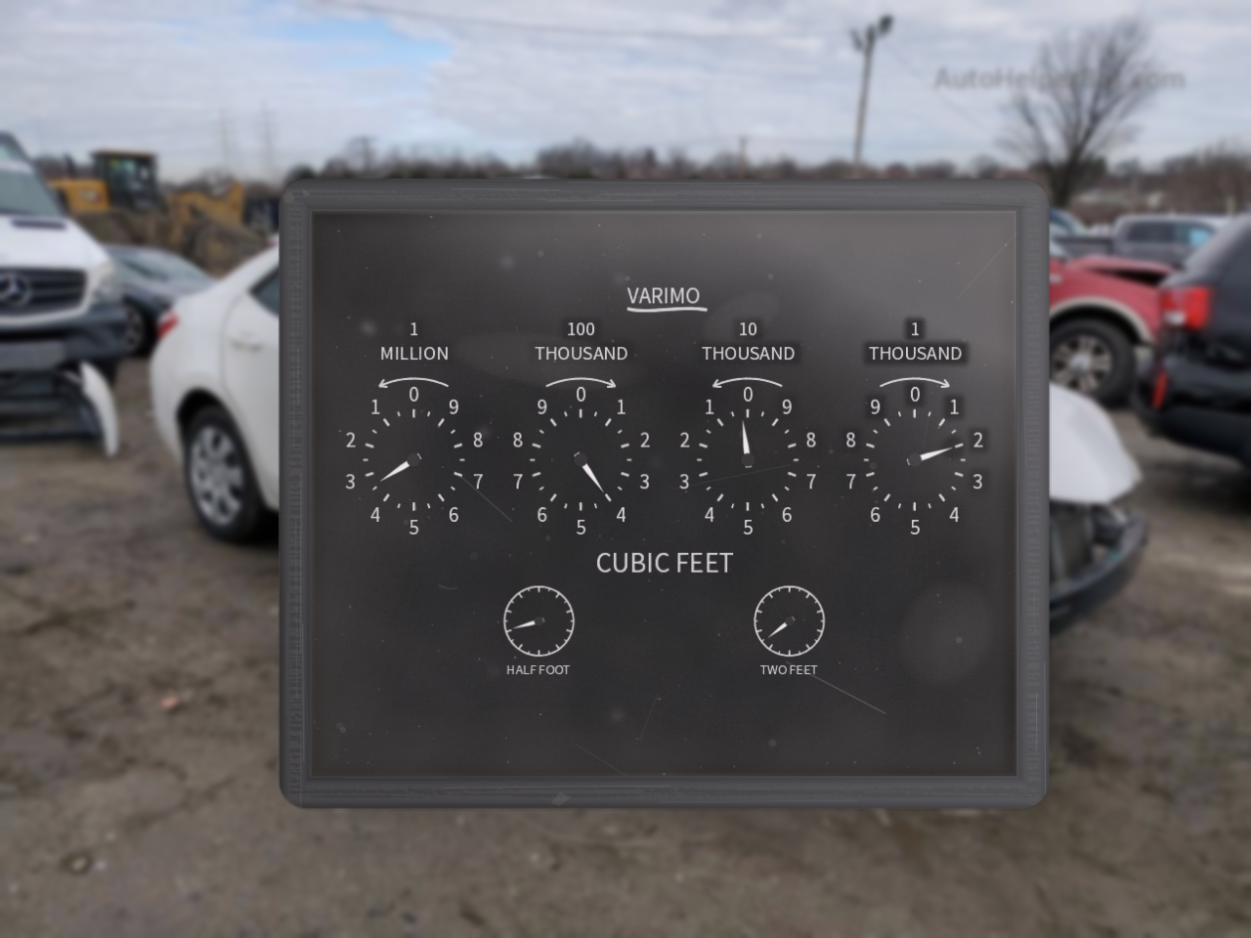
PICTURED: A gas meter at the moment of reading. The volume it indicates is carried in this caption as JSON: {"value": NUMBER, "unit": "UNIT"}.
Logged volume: {"value": 340200, "unit": "ft³"}
